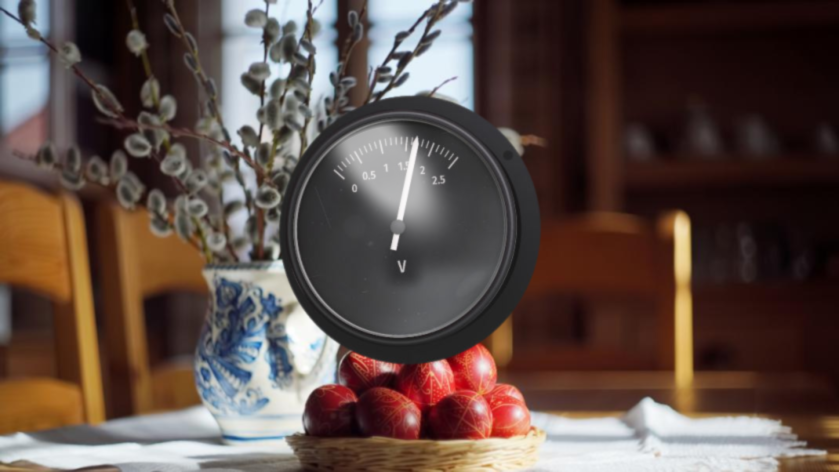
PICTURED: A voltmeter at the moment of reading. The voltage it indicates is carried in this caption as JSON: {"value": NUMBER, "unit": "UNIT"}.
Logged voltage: {"value": 1.7, "unit": "V"}
